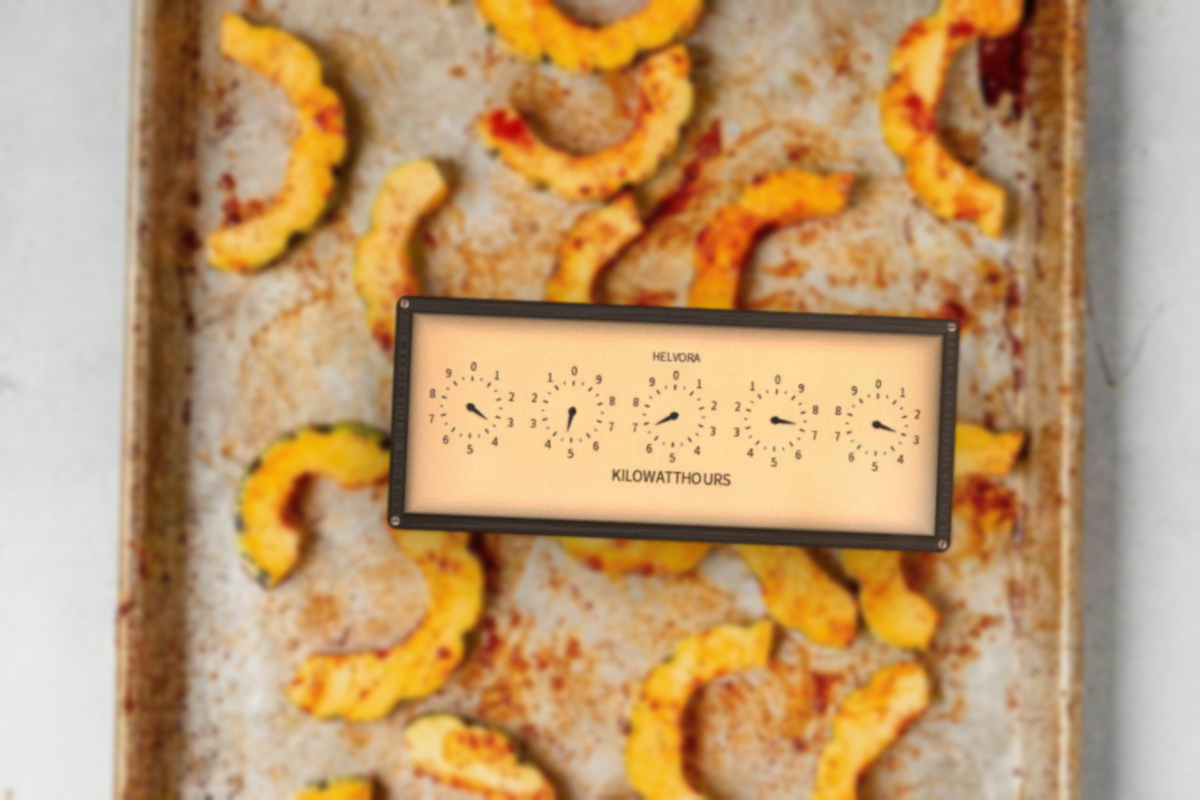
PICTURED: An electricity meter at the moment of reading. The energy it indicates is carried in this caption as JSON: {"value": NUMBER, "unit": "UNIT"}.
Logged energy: {"value": 34673, "unit": "kWh"}
